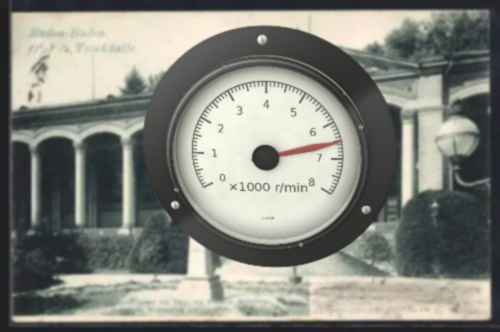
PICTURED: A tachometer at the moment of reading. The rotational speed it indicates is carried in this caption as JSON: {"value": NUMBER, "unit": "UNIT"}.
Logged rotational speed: {"value": 6500, "unit": "rpm"}
